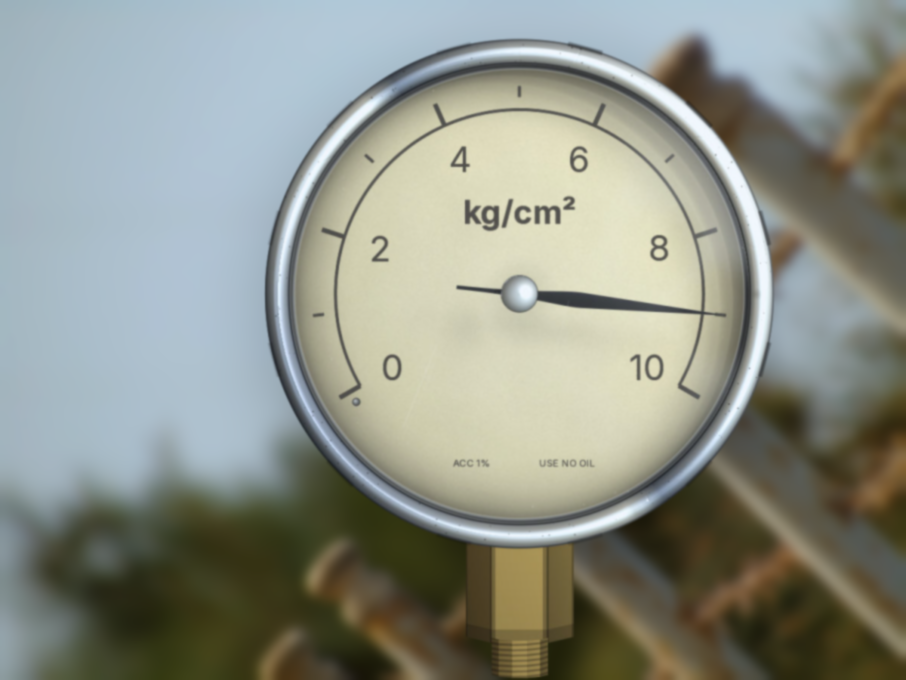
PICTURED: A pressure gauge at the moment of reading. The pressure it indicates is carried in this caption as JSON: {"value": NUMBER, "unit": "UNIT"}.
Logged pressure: {"value": 9, "unit": "kg/cm²"}
